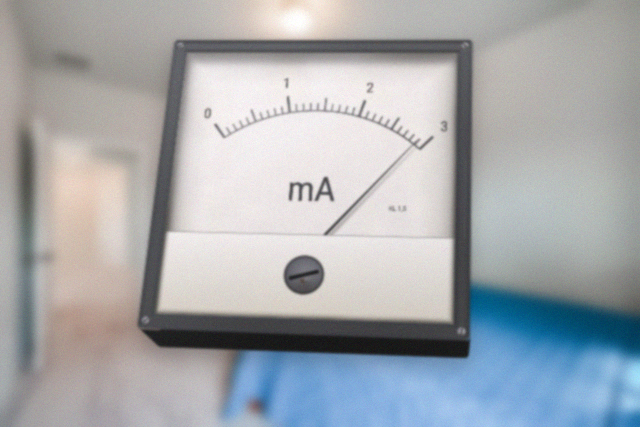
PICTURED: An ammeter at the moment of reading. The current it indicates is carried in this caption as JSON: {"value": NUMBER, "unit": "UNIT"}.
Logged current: {"value": 2.9, "unit": "mA"}
